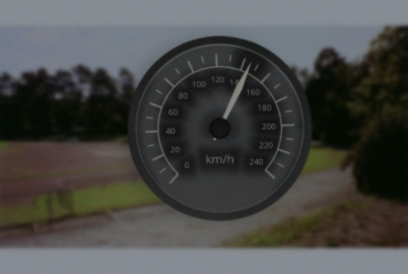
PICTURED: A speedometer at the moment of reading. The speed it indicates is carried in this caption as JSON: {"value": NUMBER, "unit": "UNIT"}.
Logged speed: {"value": 145, "unit": "km/h"}
